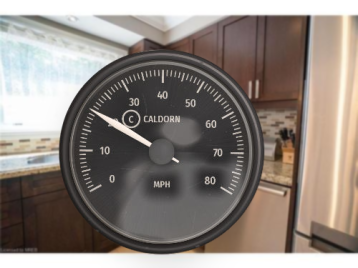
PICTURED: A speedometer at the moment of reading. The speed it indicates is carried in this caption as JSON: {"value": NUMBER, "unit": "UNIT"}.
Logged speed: {"value": 20, "unit": "mph"}
